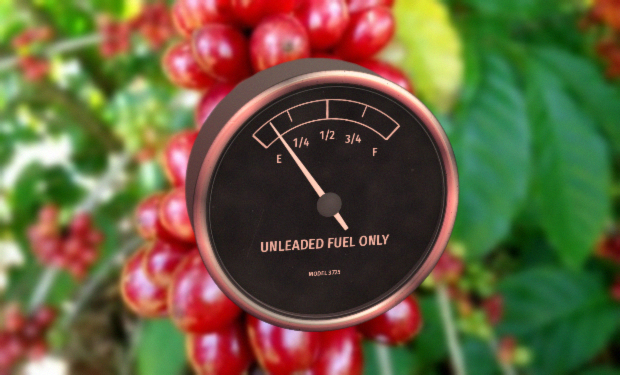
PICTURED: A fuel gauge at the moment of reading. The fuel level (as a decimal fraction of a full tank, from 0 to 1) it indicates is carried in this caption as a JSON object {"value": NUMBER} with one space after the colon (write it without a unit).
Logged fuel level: {"value": 0.125}
